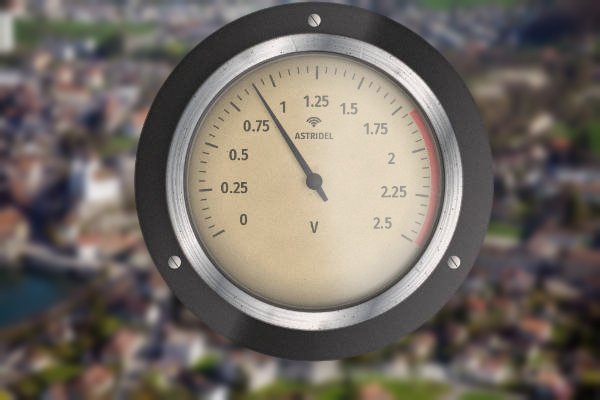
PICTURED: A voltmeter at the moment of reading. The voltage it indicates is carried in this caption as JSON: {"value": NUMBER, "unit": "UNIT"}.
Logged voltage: {"value": 0.9, "unit": "V"}
